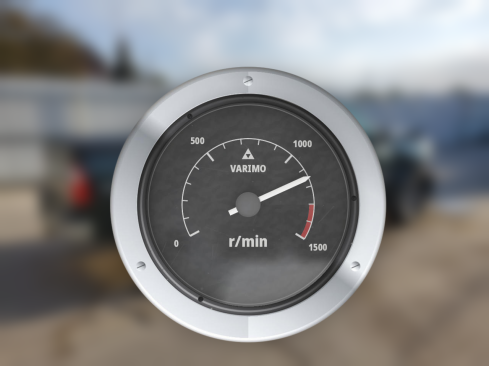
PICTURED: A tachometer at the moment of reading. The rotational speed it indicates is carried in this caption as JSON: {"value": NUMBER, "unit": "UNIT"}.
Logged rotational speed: {"value": 1150, "unit": "rpm"}
